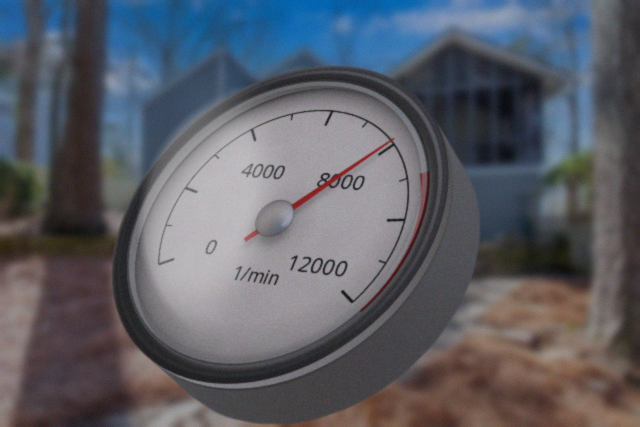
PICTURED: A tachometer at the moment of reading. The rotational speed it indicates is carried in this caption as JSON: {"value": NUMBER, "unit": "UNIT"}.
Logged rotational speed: {"value": 8000, "unit": "rpm"}
